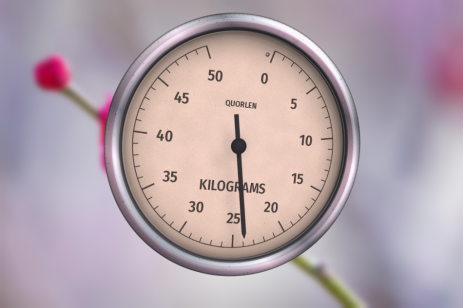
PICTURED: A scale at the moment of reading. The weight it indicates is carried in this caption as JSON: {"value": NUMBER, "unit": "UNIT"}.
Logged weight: {"value": 24, "unit": "kg"}
